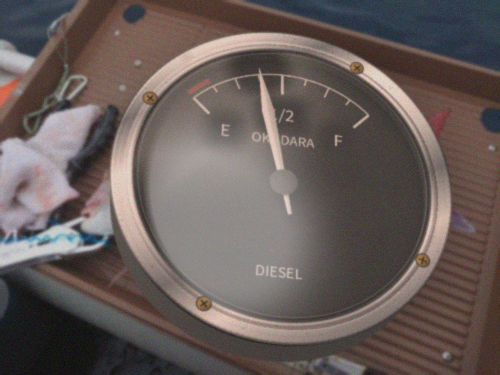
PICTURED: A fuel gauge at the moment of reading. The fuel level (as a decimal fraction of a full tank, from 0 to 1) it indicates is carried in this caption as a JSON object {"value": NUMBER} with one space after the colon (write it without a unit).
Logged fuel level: {"value": 0.375}
